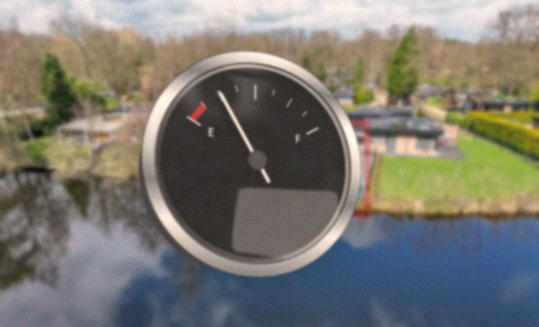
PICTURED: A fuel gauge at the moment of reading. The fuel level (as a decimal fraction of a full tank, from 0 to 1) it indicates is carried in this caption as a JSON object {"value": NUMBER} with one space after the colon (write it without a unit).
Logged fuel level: {"value": 0.25}
